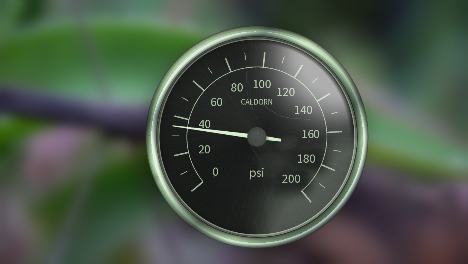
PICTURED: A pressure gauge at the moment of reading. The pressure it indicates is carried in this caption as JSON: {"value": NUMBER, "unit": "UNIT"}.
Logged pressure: {"value": 35, "unit": "psi"}
